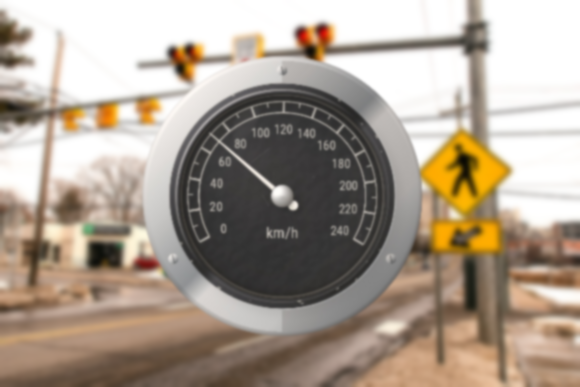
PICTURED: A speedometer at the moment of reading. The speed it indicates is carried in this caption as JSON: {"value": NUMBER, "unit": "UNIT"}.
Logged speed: {"value": 70, "unit": "km/h"}
